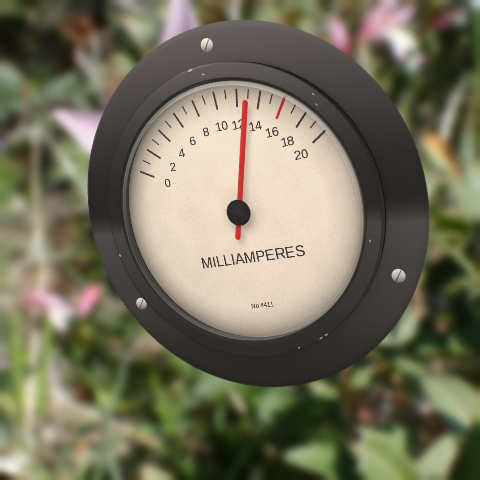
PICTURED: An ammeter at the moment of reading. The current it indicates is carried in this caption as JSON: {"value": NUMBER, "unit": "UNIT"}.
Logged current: {"value": 13, "unit": "mA"}
